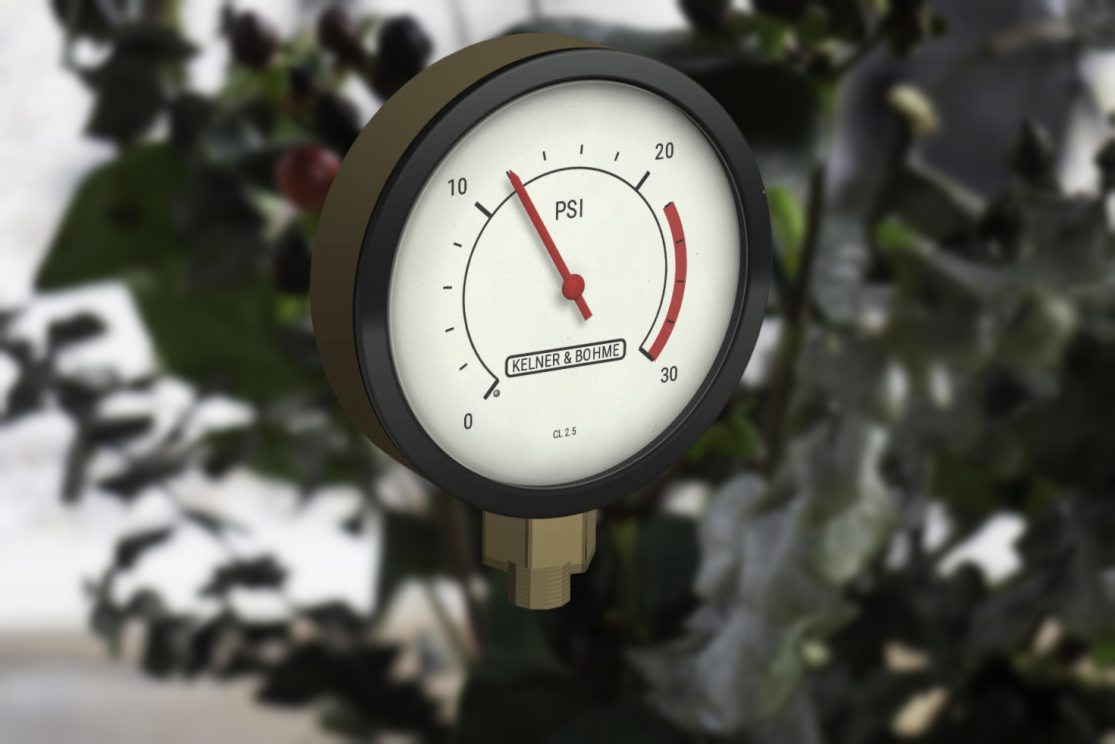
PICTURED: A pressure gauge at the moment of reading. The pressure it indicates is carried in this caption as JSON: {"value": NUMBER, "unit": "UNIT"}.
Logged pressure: {"value": 12, "unit": "psi"}
